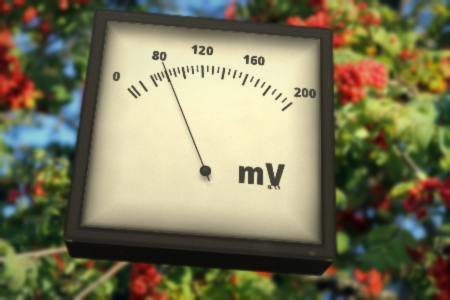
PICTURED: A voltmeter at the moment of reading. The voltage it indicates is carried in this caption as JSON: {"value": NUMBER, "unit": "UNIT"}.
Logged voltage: {"value": 80, "unit": "mV"}
